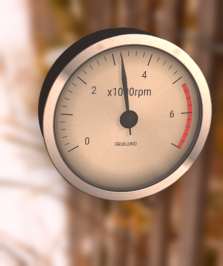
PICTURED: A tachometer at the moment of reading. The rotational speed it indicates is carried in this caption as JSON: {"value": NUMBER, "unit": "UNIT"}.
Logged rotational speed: {"value": 3200, "unit": "rpm"}
